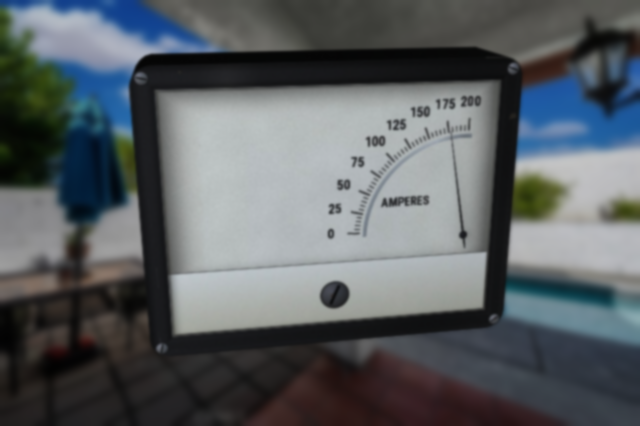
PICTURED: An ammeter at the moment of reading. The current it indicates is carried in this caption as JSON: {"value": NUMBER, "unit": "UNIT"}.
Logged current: {"value": 175, "unit": "A"}
